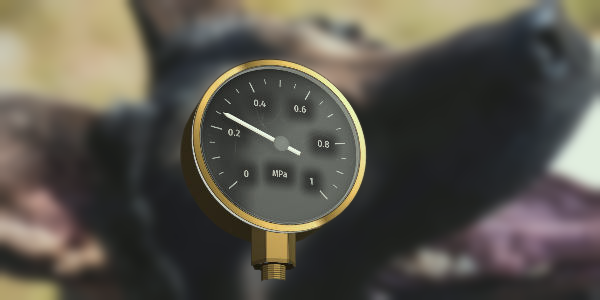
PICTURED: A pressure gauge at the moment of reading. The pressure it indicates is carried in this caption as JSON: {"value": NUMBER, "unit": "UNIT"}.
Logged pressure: {"value": 0.25, "unit": "MPa"}
